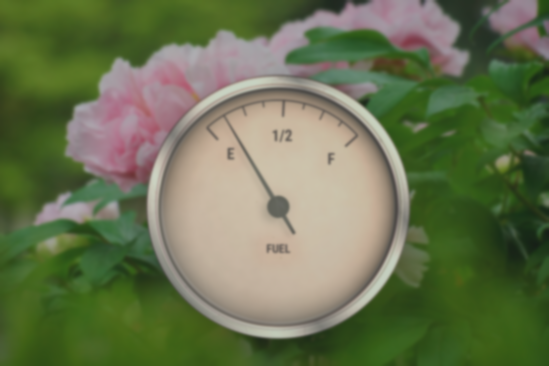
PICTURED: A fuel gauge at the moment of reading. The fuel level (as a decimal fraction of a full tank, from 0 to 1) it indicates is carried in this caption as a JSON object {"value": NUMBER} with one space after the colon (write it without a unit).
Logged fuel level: {"value": 0.125}
